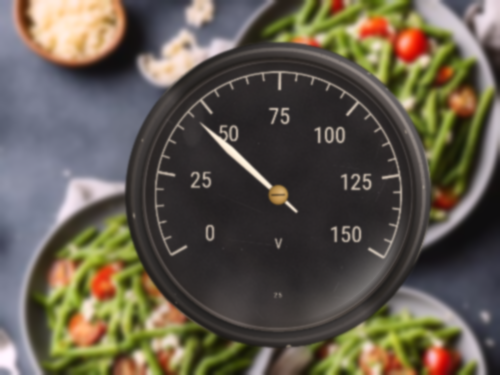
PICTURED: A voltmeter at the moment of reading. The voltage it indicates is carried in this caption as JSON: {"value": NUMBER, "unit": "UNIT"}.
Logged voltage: {"value": 45, "unit": "V"}
